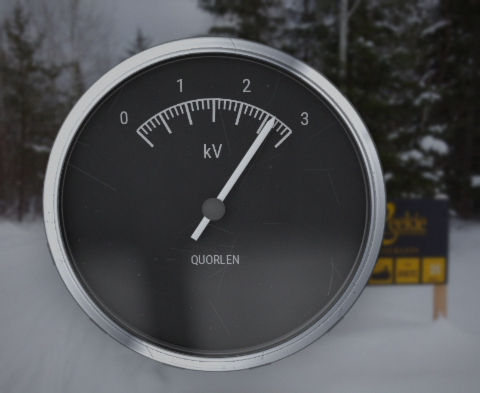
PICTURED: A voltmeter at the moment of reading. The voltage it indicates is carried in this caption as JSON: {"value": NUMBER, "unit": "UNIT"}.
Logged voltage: {"value": 2.6, "unit": "kV"}
